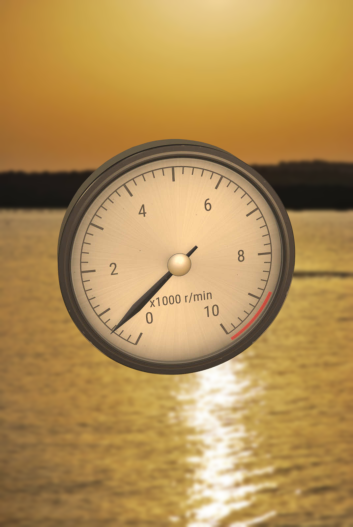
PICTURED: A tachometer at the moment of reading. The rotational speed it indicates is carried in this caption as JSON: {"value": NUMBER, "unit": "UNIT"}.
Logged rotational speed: {"value": 600, "unit": "rpm"}
